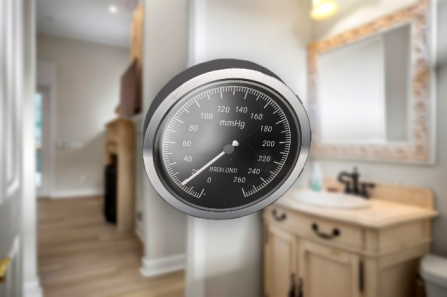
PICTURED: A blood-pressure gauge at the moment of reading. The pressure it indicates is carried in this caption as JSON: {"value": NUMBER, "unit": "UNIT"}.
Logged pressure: {"value": 20, "unit": "mmHg"}
